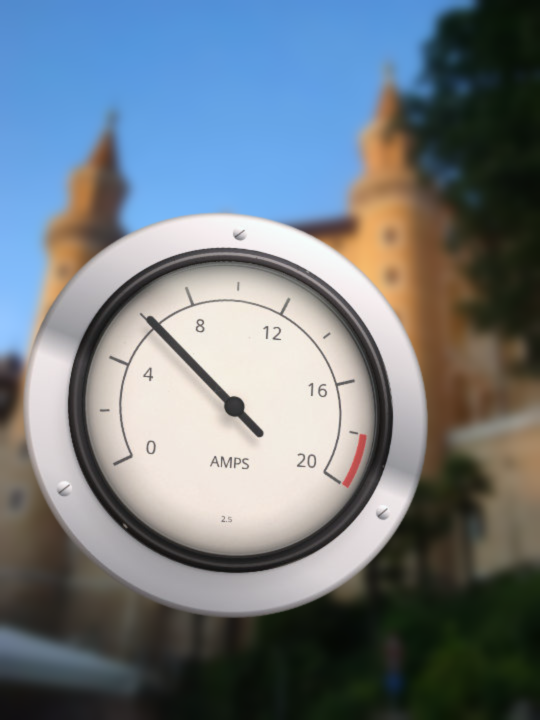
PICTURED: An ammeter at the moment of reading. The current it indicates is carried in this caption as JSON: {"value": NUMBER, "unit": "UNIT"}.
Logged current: {"value": 6, "unit": "A"}
